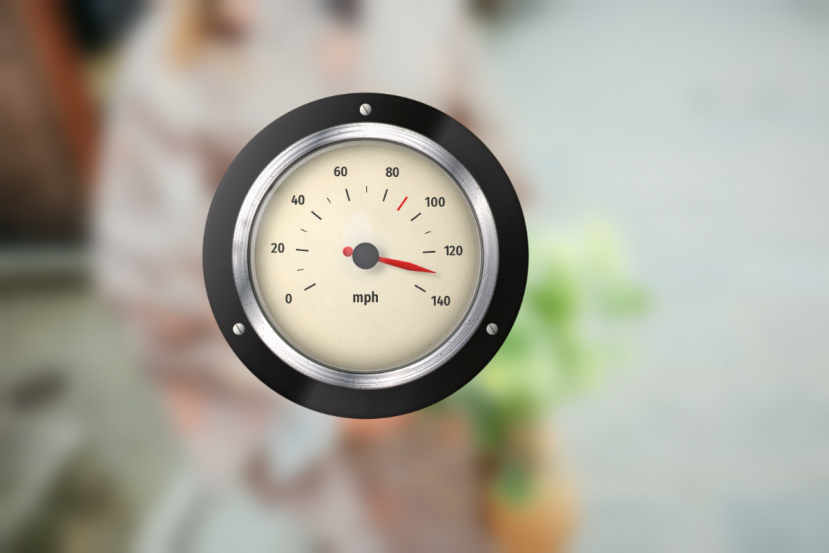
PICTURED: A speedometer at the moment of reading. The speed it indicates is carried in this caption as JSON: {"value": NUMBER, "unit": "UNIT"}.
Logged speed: {"value": 130, "unit": "mph"}
